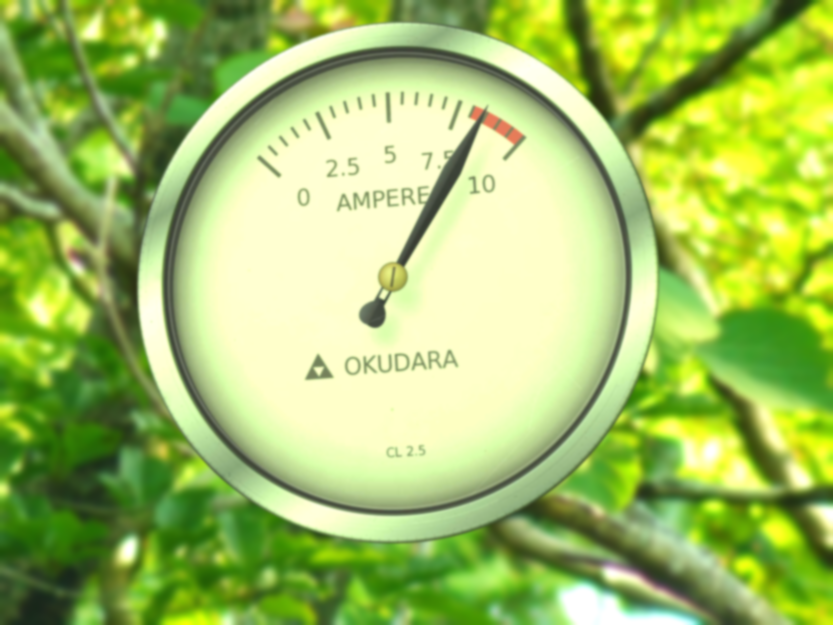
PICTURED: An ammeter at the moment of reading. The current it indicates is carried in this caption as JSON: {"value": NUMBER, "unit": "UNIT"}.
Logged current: {"value": 8.5, "unit": "A"}
